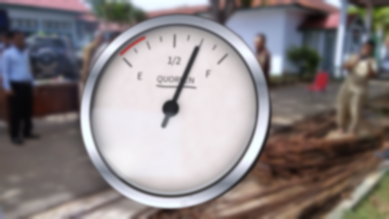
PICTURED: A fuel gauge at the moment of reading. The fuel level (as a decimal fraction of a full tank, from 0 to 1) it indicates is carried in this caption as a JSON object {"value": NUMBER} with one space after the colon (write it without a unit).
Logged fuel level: {"value": 0.75}
